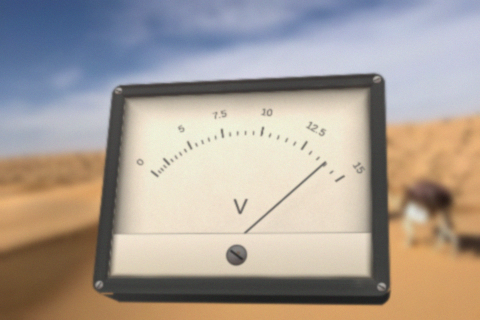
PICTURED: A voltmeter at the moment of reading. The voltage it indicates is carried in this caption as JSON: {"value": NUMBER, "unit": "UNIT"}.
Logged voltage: {"value": 14, "unit": "V"}
